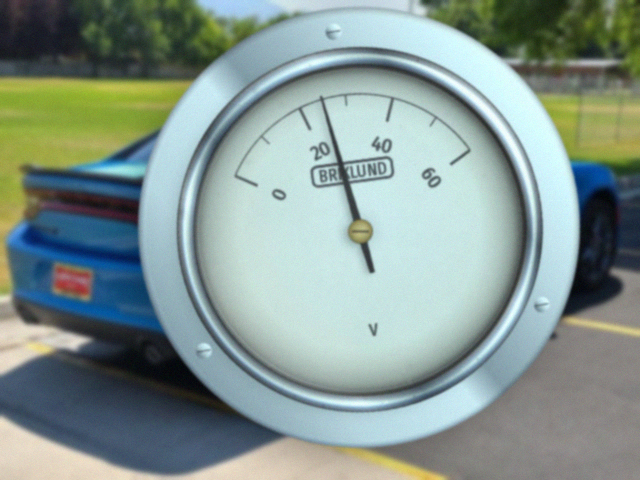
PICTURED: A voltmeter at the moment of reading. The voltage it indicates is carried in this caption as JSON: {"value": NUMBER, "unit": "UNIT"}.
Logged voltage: {"value": 25, "unit": "V"}
